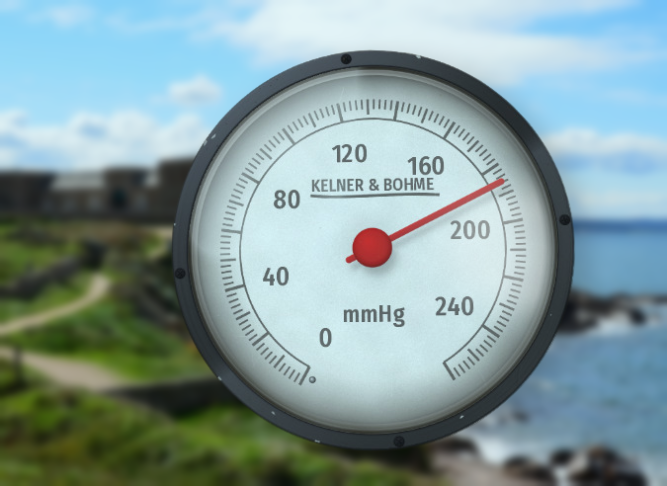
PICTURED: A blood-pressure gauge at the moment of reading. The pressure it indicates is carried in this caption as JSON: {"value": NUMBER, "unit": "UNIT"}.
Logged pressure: {"value": 186, "unit": "mmHg"}
